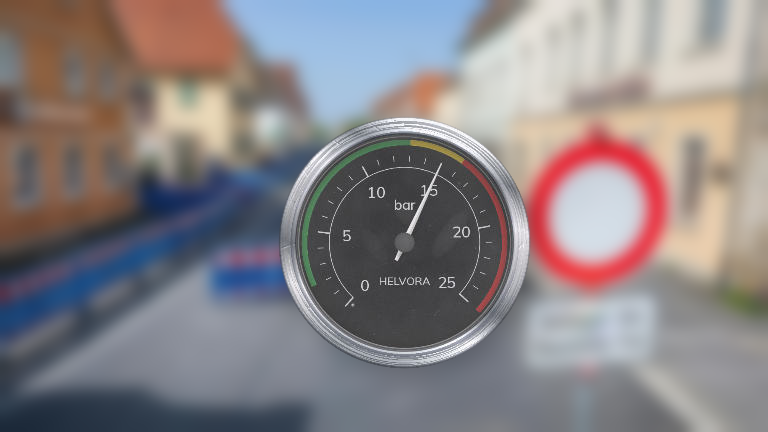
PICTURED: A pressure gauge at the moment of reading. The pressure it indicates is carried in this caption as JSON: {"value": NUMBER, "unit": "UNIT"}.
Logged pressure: {"value": 15, "unit": "bar"}
